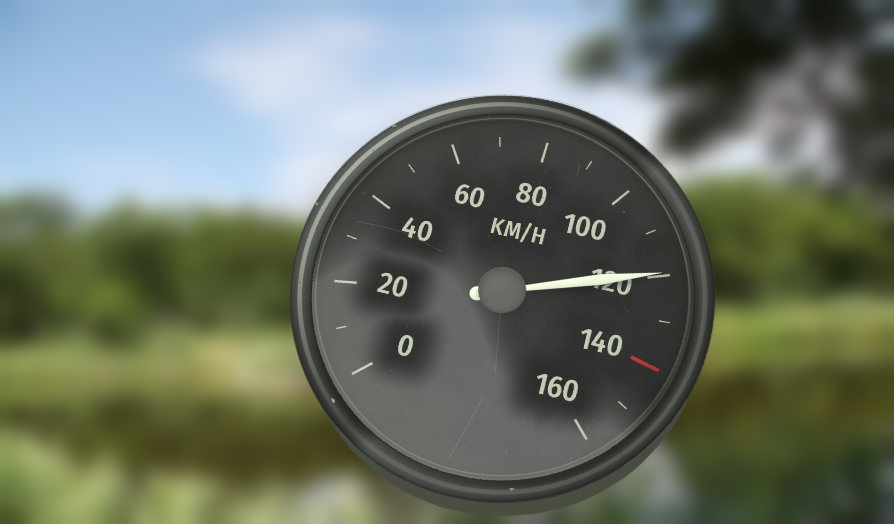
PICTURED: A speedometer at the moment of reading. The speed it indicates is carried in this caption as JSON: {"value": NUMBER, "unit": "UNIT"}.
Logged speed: {"value": 120, "unit": "km/h"}
